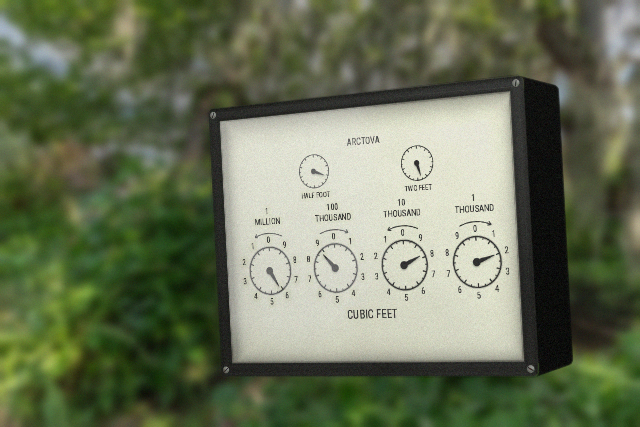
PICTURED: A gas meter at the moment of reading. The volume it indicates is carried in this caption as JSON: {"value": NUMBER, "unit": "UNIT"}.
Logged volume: {"value": 588200, "unit": "ft³"}
